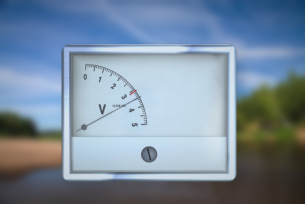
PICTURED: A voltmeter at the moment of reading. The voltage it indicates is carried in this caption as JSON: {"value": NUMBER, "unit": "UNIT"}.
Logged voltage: {"value": 3.5, "unit": "V"}
